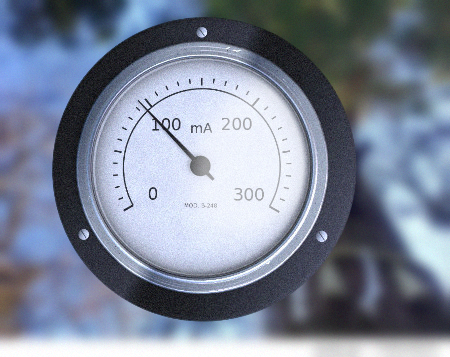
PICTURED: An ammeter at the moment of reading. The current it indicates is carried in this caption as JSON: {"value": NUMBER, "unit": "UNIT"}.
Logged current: {"value": 95, "unit": "mA"}
